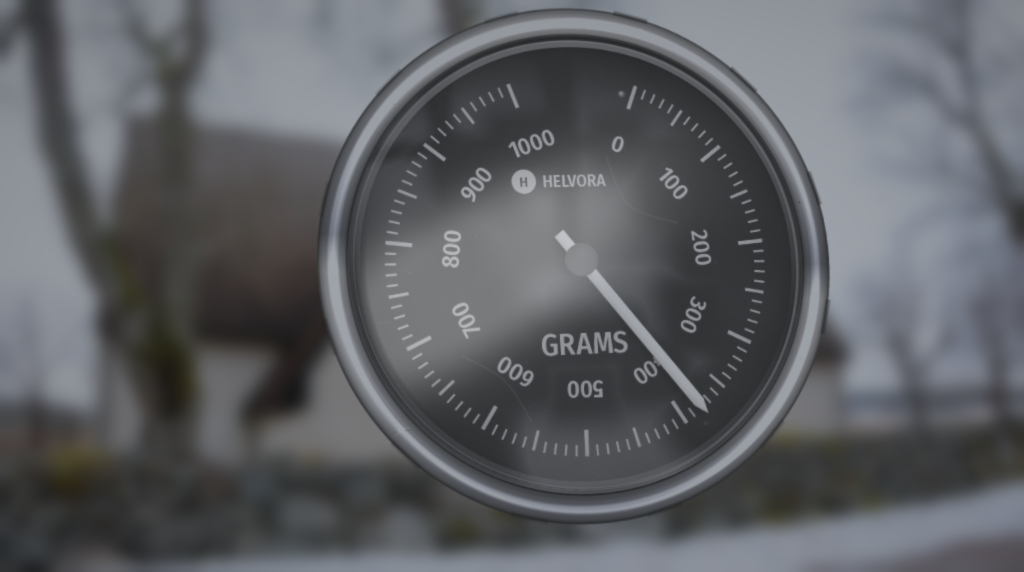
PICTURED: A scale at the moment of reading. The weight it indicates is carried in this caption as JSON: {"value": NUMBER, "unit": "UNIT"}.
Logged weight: {"value": 380, "unit": "g"}
